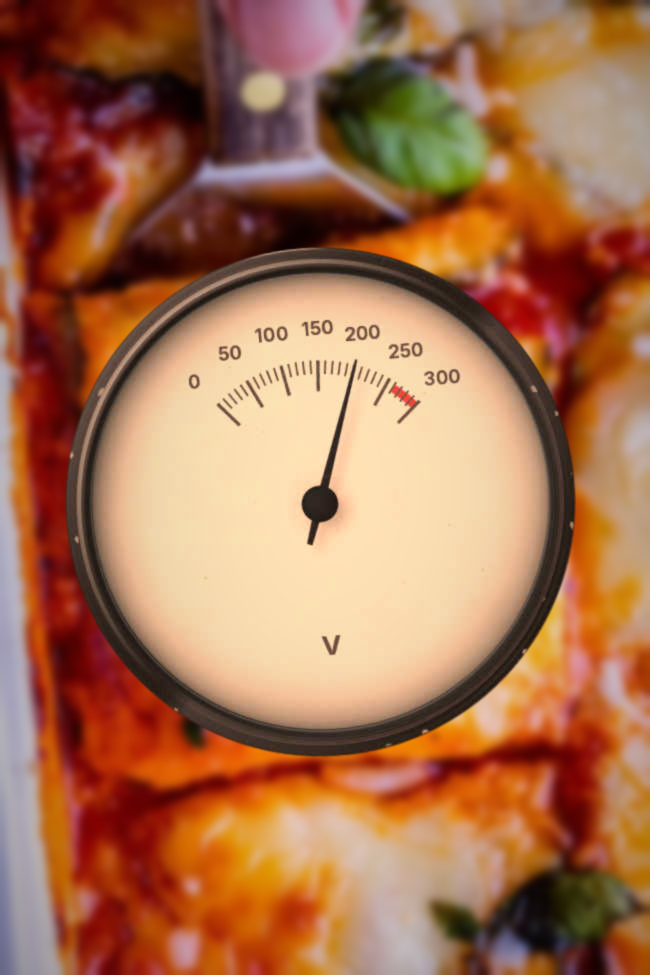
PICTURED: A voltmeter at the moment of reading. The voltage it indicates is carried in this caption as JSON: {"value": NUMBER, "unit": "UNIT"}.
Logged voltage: {"value": 200, "unit": "V"}
